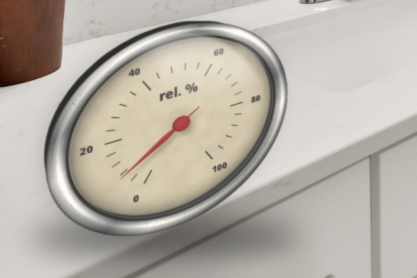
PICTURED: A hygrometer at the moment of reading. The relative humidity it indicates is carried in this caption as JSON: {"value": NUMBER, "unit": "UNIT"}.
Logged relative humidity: {"value": 8, "unit": "%"}
